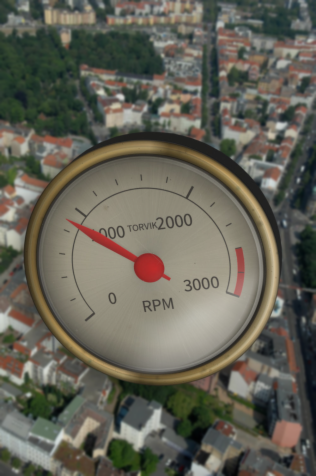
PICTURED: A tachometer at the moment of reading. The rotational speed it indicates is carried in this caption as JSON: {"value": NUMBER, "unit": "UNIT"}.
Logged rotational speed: {"value": 900, "unit": "rpm"}
